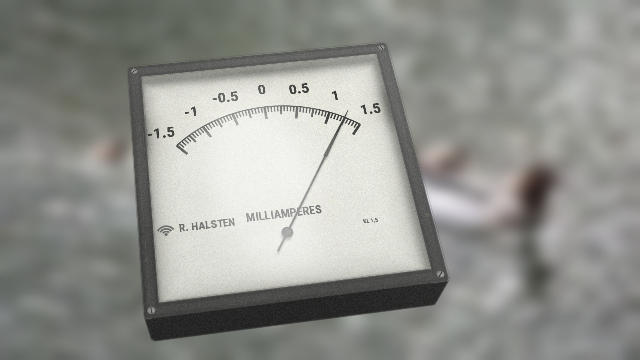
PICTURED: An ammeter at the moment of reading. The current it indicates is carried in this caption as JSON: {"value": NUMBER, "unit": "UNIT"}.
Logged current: {"value": 1.25, "unit": "mA"}
